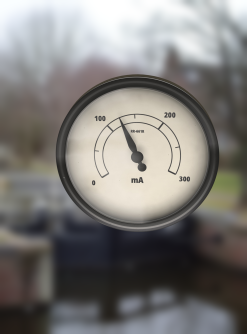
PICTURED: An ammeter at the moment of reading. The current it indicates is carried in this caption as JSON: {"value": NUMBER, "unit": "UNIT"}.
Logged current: {"value": 125, "unit": "mA"}
